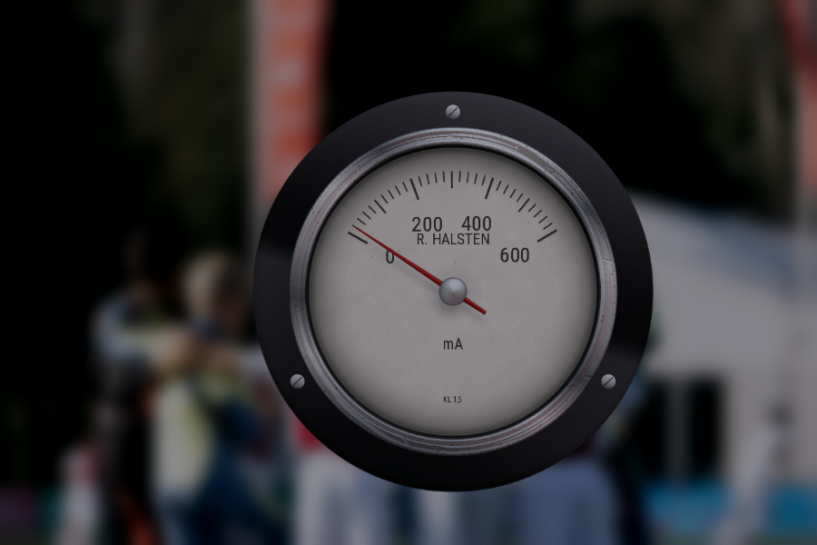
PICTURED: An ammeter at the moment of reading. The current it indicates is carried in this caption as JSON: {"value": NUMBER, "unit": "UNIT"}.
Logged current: {"value": 20, "unit": "mA"}
